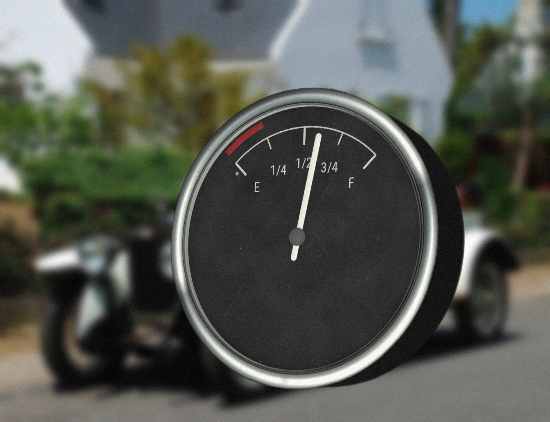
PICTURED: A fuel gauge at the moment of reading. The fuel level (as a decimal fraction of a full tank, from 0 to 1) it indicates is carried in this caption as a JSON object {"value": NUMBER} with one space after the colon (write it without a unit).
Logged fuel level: {"value": 0.625}
